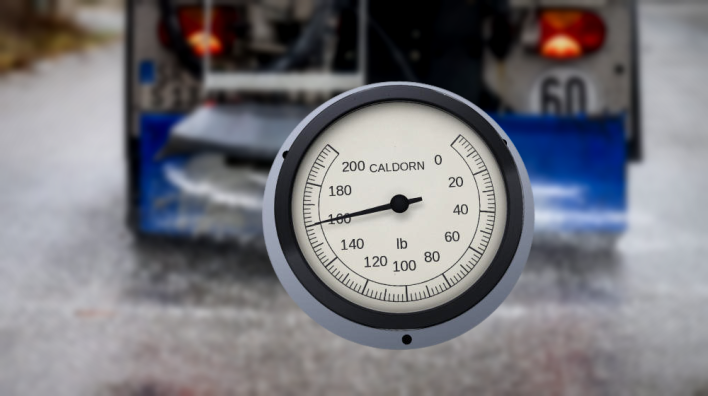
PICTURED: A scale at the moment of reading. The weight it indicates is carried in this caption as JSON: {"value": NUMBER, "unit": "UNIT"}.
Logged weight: {"value": 160, "unit": "lb"}
